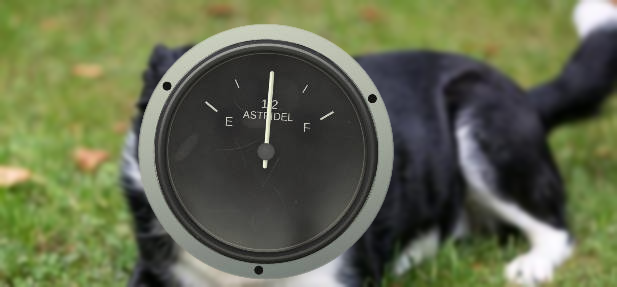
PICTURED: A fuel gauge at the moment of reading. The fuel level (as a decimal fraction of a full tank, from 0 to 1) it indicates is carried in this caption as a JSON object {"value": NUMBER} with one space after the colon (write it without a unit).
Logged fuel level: {"value": 0.5}
